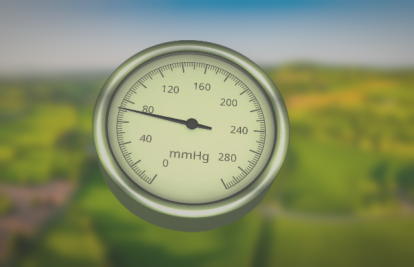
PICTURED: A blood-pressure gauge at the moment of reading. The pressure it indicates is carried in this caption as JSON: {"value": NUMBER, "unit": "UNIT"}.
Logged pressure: {"value": 70, "unit": "mmHg"}
